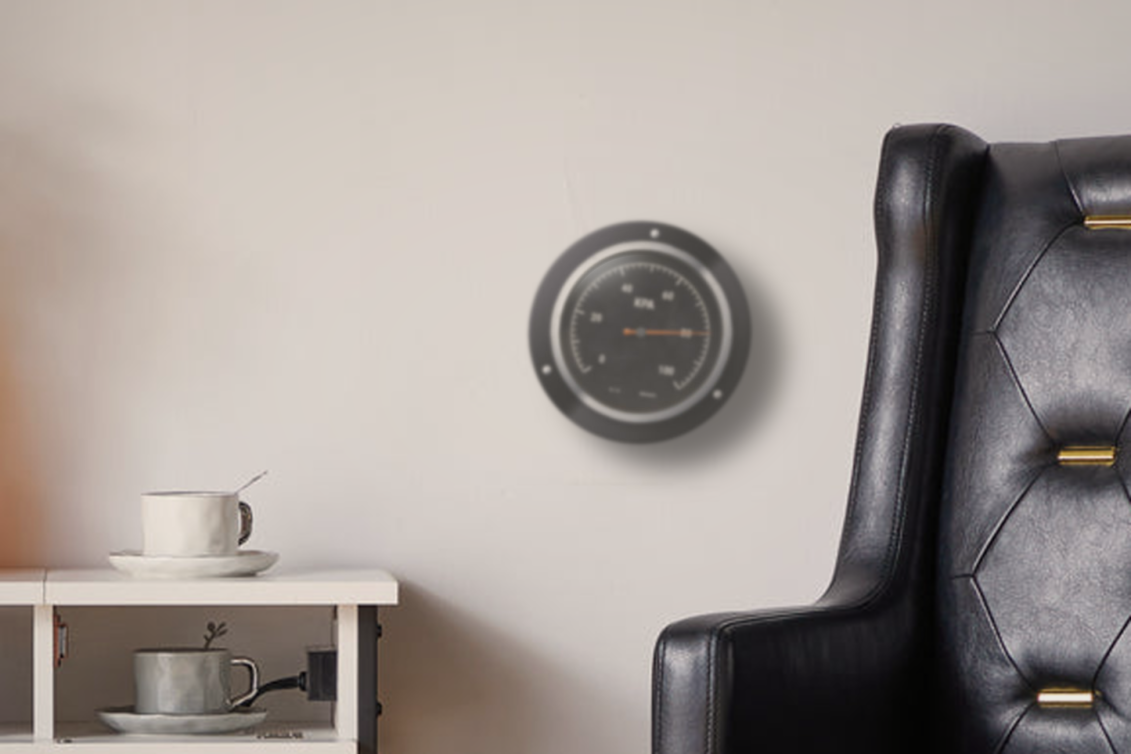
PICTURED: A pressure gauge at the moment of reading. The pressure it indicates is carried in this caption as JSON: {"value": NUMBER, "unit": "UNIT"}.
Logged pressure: {"value": 80, "unit": "kPa"}
